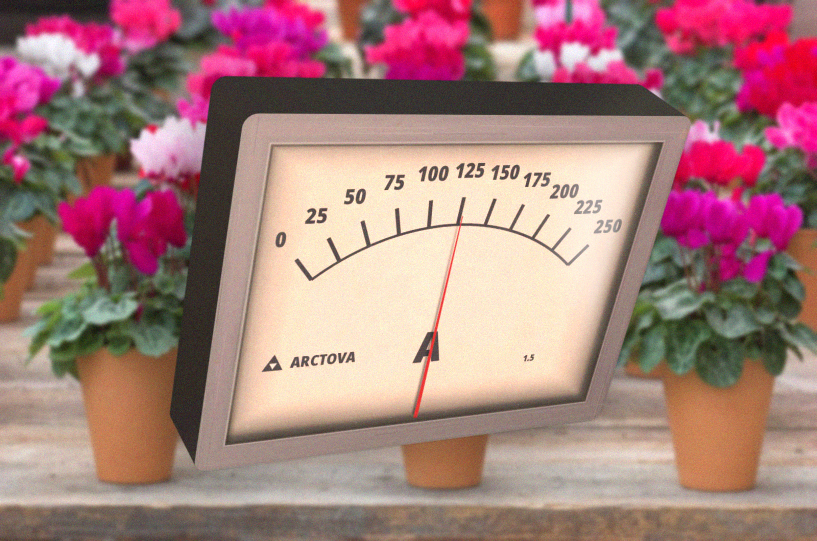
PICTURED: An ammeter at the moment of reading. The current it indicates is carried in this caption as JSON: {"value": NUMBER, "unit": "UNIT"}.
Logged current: {"value": 125, "unit": "A"}
